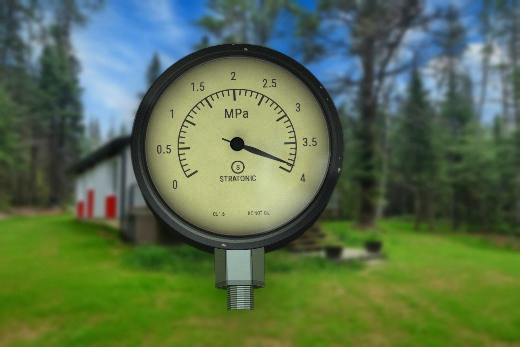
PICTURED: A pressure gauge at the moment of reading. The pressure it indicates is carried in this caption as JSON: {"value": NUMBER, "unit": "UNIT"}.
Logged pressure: {"value": 3.9, "unit": "MPa"}
